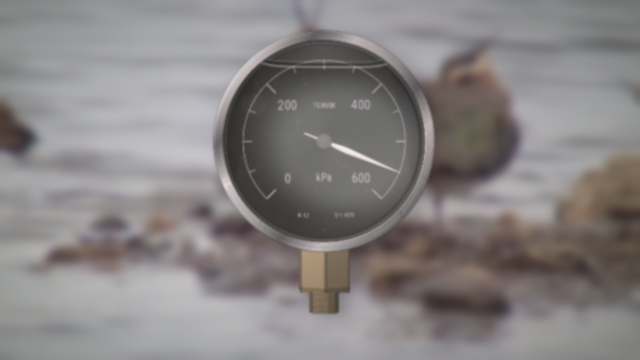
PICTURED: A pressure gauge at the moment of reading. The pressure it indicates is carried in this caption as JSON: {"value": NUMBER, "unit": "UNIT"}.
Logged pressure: {"value": 550, "unit": "kPa"}
